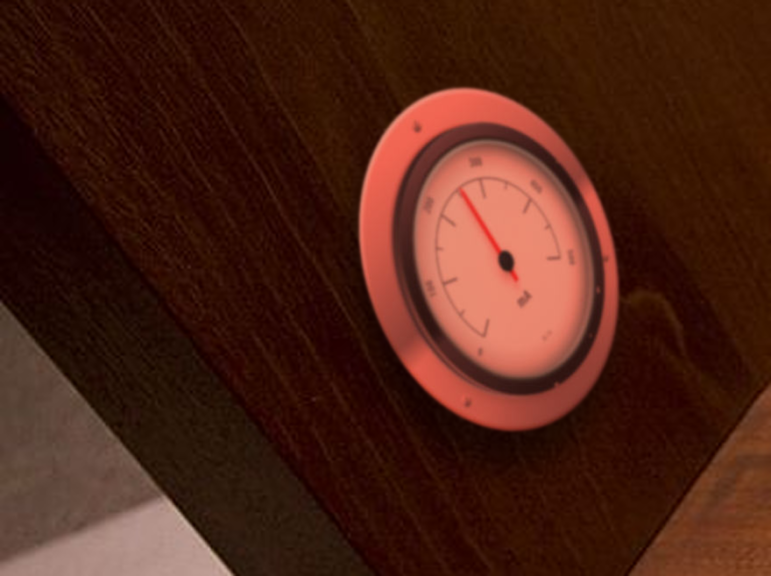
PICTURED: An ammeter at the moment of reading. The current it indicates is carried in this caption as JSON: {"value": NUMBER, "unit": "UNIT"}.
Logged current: {"value": 250, "unit": "mA"}
